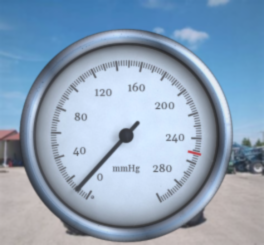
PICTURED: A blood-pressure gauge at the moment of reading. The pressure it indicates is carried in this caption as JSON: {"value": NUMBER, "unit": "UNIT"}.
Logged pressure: {"value": 10, "unit": "mmHg"}
